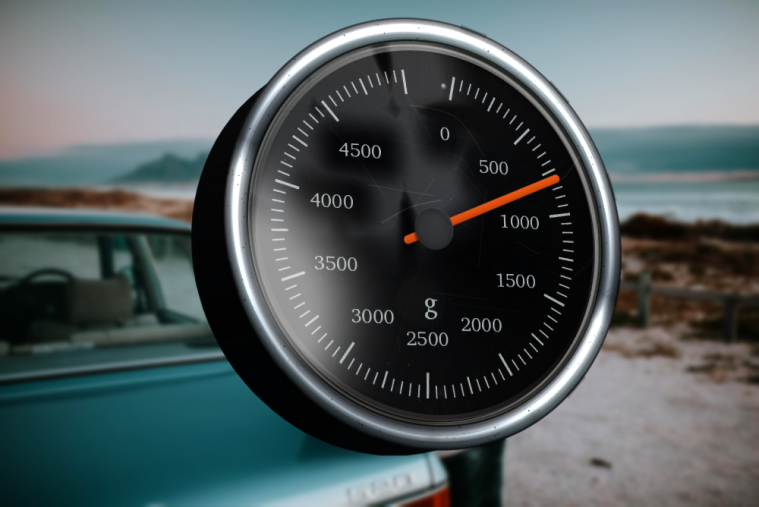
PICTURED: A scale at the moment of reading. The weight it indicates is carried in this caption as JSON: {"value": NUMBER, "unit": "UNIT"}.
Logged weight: {"value": 800, "unit": "g"}
